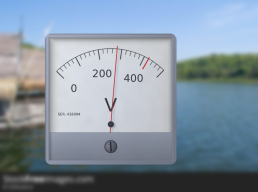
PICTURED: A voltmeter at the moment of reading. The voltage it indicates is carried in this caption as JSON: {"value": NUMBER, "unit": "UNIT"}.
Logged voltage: {"value": 280, "unit": "V"}
